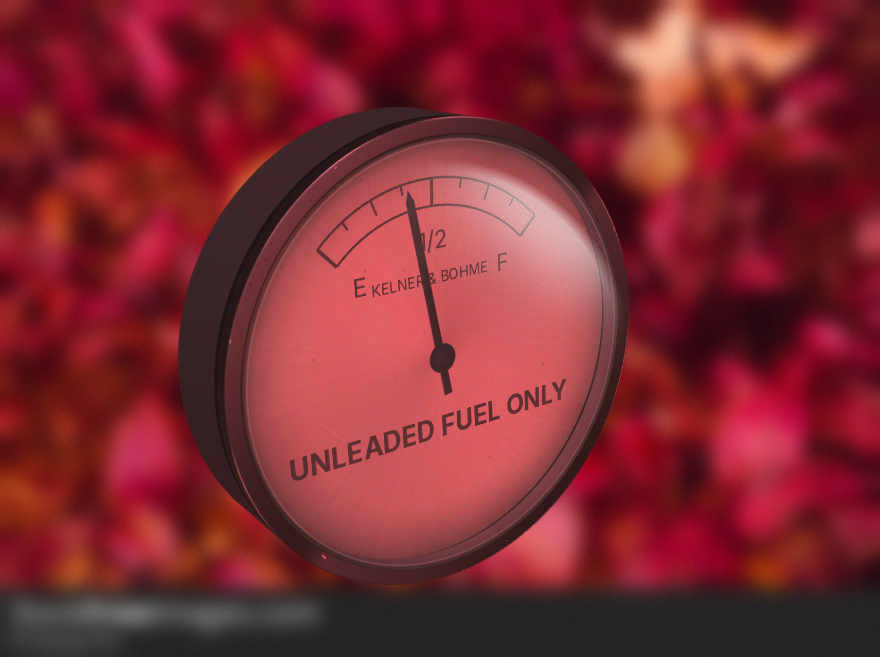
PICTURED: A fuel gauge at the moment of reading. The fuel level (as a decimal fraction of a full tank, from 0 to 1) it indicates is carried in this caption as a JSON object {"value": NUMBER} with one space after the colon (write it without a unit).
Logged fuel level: {"value": 0.375}
